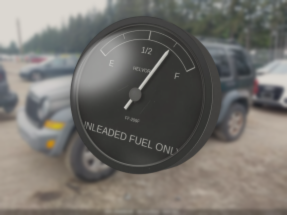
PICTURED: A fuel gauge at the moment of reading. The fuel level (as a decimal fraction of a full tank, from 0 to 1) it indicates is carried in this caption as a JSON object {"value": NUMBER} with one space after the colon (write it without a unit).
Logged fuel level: {"value": 0.75}
